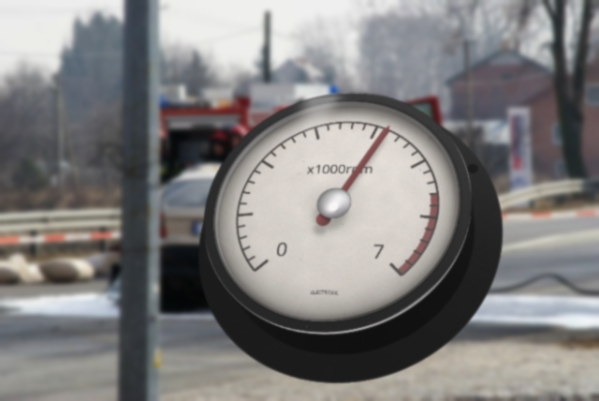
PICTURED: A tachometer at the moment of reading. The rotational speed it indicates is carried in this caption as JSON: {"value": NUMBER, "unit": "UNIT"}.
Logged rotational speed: {"value": 4200, "unit": "rpm"}
